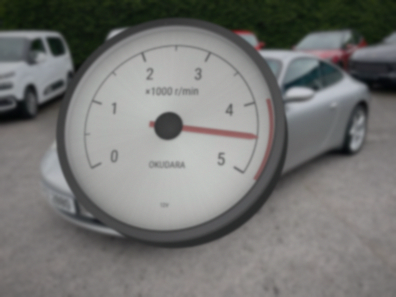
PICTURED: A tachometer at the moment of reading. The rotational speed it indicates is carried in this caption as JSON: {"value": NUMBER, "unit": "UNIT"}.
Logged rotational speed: {"value": 4500, "unit": "rpm"}
